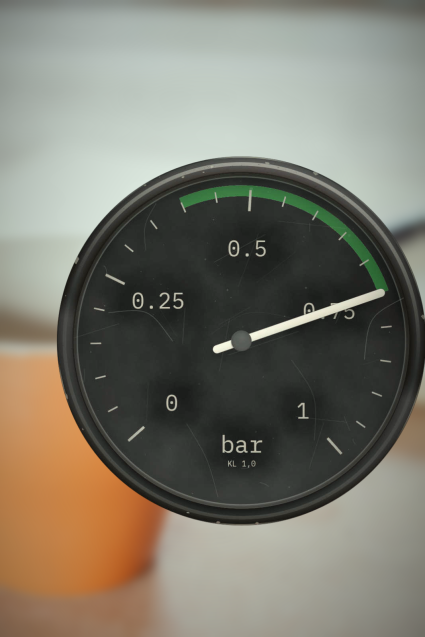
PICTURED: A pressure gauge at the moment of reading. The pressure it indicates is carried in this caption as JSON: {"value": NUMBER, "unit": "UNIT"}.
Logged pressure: {"value": 0.75, "unit": "bar"}
